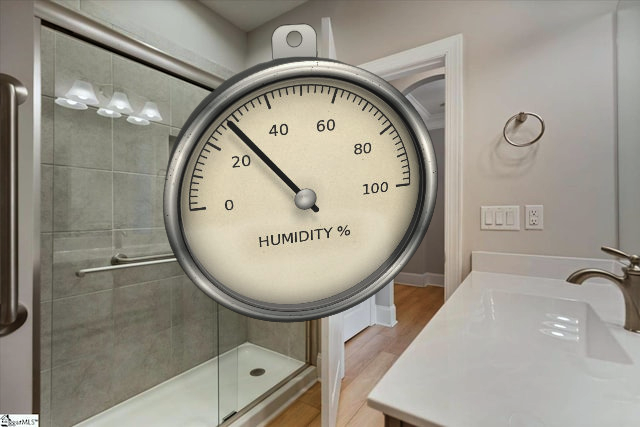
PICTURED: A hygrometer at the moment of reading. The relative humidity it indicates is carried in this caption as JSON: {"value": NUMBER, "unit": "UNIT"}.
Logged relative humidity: {"value": 28, "unit": "%"}
